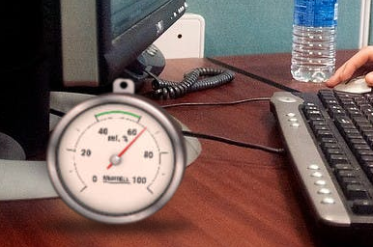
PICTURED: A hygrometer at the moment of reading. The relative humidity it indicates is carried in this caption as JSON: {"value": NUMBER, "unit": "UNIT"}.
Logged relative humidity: {"value": 65, "unit": "%"}
